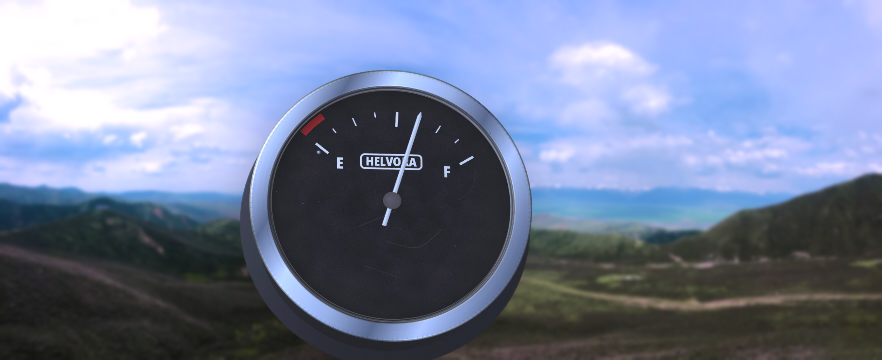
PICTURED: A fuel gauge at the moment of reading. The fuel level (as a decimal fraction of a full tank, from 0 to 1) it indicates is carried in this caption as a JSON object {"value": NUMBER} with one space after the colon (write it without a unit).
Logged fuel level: {"value": 0.625}
